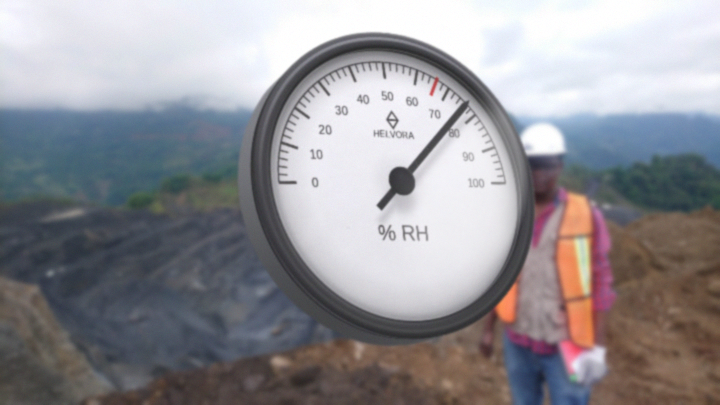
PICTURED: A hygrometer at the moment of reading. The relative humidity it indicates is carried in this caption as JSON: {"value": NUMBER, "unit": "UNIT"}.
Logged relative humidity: {"value": 76, "unit": "%"}
